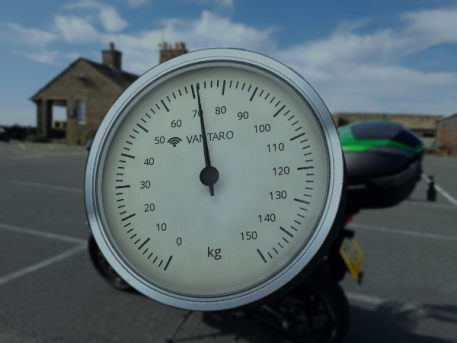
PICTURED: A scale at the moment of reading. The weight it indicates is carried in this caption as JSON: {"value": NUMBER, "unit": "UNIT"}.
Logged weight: {"value": 72, "unit": "kg"}
